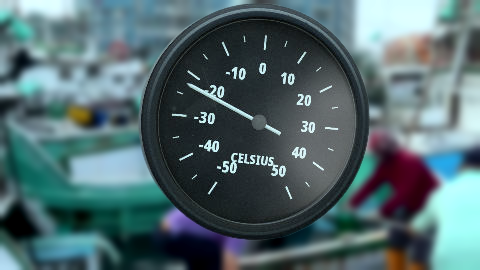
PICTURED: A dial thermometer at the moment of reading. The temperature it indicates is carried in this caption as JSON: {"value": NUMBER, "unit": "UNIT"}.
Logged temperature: {"value": -22.5, "unit": "°C"}
